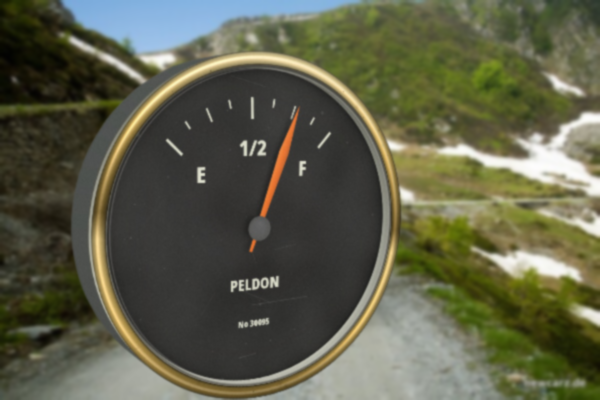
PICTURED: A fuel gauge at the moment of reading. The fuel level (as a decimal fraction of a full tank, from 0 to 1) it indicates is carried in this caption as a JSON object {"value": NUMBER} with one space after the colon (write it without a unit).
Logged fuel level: {"value": 0.75}
